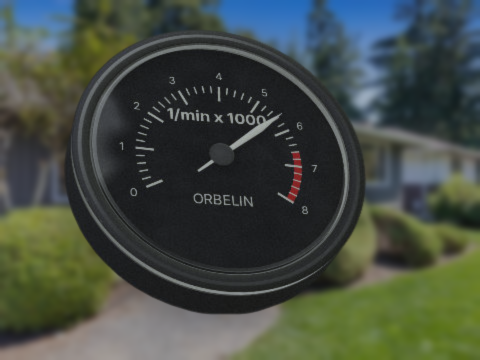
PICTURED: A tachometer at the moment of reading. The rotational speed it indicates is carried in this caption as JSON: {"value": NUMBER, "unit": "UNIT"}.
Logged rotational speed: {"value": 5600, "unit": "rpm"}
